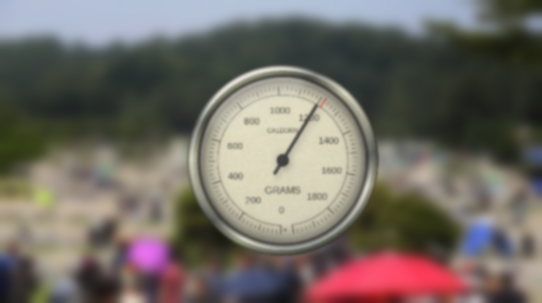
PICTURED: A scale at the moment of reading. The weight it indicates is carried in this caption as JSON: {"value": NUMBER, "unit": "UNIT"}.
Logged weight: {"value": 1200, "unit": "g"}
